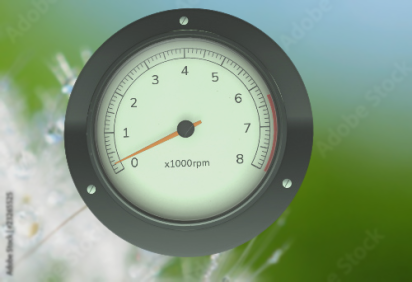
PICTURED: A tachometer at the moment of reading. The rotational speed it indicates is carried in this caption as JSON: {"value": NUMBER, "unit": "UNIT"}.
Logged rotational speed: {"value": 200, "unit": "rpm"}
